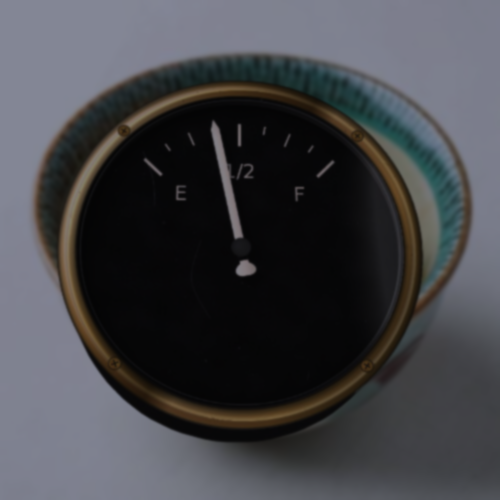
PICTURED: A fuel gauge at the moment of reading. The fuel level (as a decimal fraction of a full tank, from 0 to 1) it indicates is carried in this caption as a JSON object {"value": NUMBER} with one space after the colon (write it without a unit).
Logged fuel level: {"value": 0.375}
